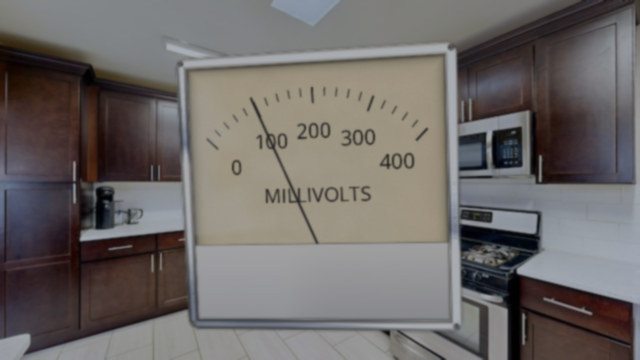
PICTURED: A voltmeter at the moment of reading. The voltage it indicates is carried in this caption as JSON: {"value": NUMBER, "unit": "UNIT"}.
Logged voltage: {"value": 100, "unit": "mV"}
